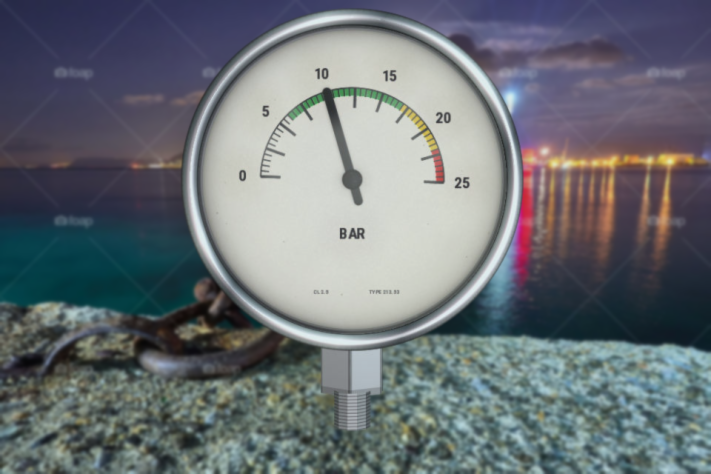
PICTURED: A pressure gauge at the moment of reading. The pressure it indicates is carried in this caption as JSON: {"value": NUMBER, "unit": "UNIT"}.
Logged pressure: {"value": 10, "unit": "bar"}
